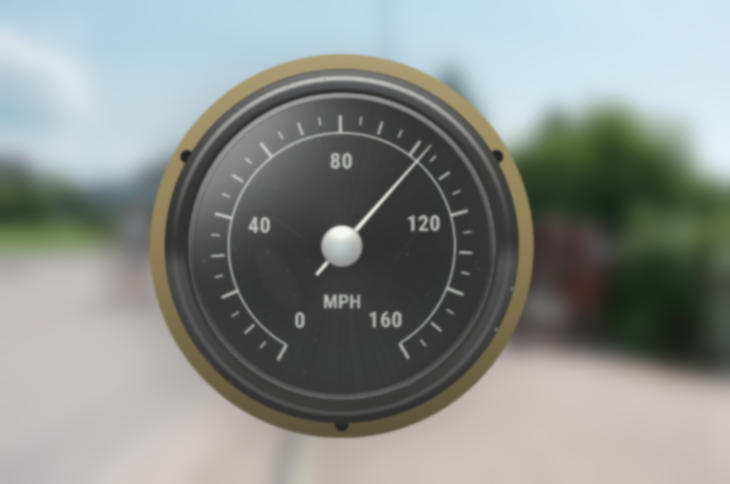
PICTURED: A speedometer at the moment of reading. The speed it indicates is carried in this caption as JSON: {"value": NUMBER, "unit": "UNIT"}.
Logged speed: {"value": 102.5, "unit": "mph"}
